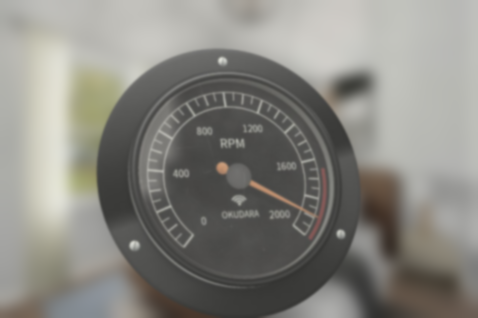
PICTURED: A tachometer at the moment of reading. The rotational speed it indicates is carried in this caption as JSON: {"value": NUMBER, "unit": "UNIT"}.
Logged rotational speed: {"value": 1900, "unit": "rpm"}
